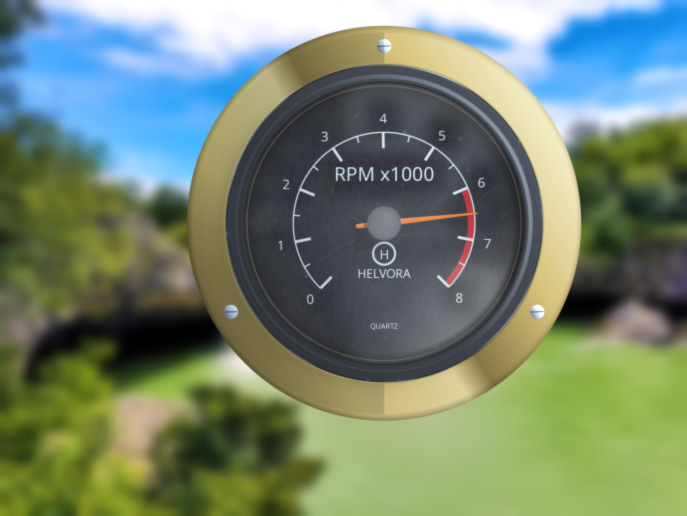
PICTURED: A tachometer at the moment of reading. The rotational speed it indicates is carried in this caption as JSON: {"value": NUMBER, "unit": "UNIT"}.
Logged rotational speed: {"value": 6500, "unit": "rpm"}
